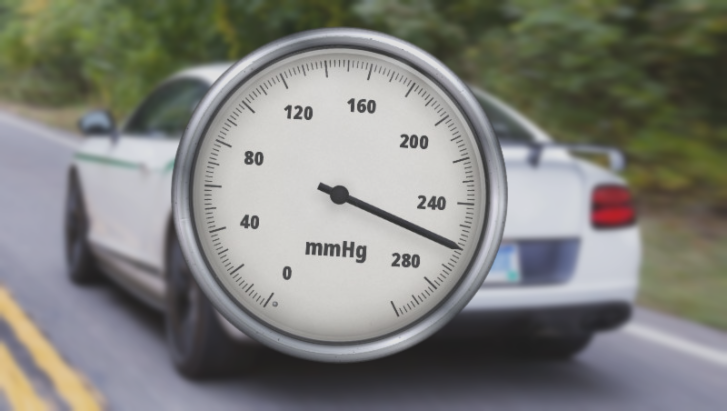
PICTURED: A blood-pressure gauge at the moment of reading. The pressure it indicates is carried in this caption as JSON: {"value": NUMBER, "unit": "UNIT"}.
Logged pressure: {"value": 260, "unit": "mmHg"}
